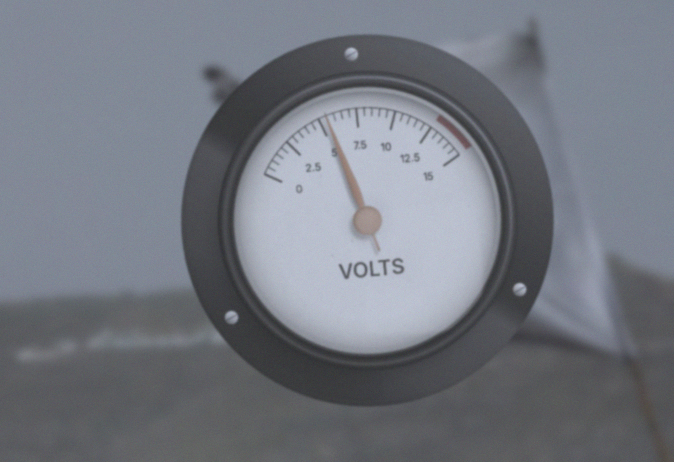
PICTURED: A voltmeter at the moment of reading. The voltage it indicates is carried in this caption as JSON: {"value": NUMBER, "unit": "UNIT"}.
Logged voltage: {"value": 5.5, "unit": "V"}
